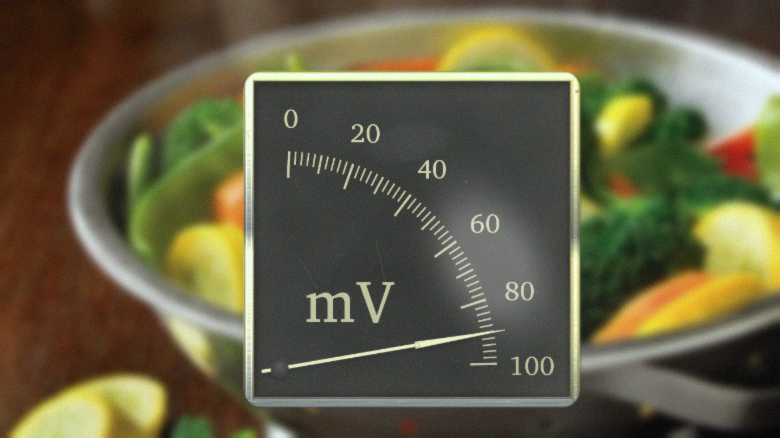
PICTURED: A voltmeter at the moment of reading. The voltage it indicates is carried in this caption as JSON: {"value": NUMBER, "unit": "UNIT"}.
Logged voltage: {"value": 90, "unit": "mV"}
